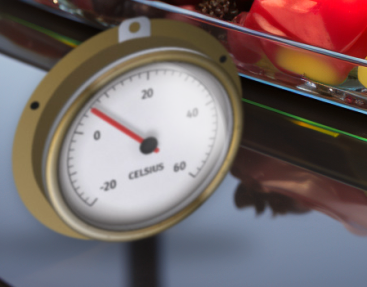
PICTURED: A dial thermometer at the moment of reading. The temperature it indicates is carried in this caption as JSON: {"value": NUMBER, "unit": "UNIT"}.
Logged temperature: {"value": 6, "unit": "°C"}
